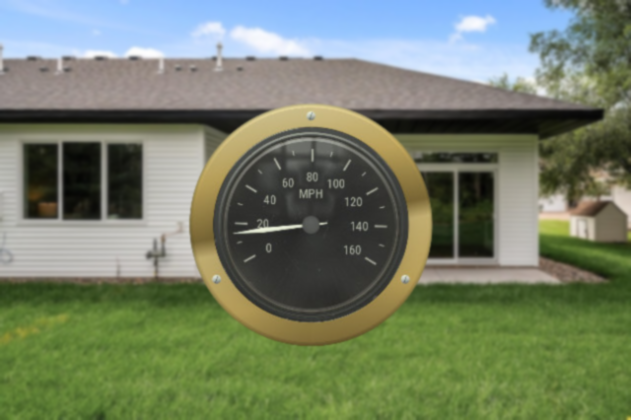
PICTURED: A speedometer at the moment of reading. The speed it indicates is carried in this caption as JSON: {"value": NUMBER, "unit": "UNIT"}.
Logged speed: {"value": 15, "unit": "mph"}
